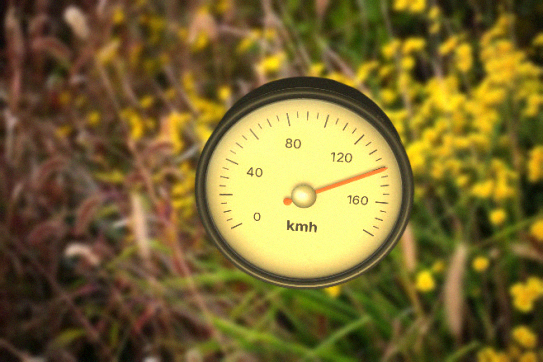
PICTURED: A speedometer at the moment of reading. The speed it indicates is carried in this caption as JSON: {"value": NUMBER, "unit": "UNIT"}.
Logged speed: {"value": 140, "unit": "km/h"}
